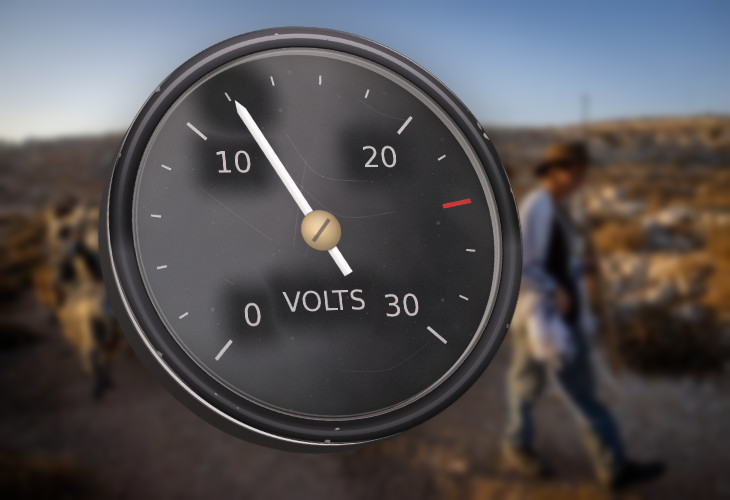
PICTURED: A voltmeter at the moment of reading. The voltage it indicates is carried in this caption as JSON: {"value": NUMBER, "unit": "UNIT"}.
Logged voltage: {"value": 12, "unit": "V"}
